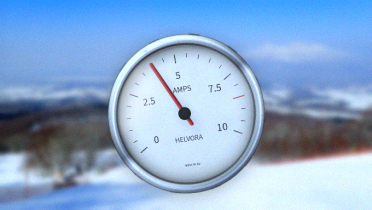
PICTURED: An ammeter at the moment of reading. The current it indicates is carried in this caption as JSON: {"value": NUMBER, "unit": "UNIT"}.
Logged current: {"value": 4, "unit": "A"}
